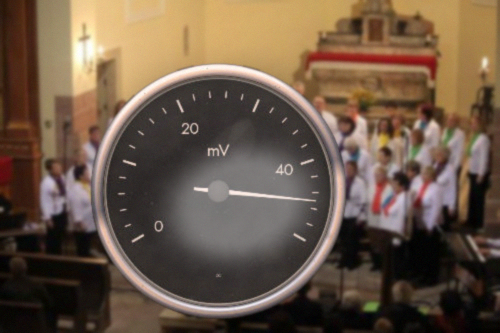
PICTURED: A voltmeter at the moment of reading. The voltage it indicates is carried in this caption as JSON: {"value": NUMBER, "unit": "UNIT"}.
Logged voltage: {"value": 45, "unit": "mV"}
